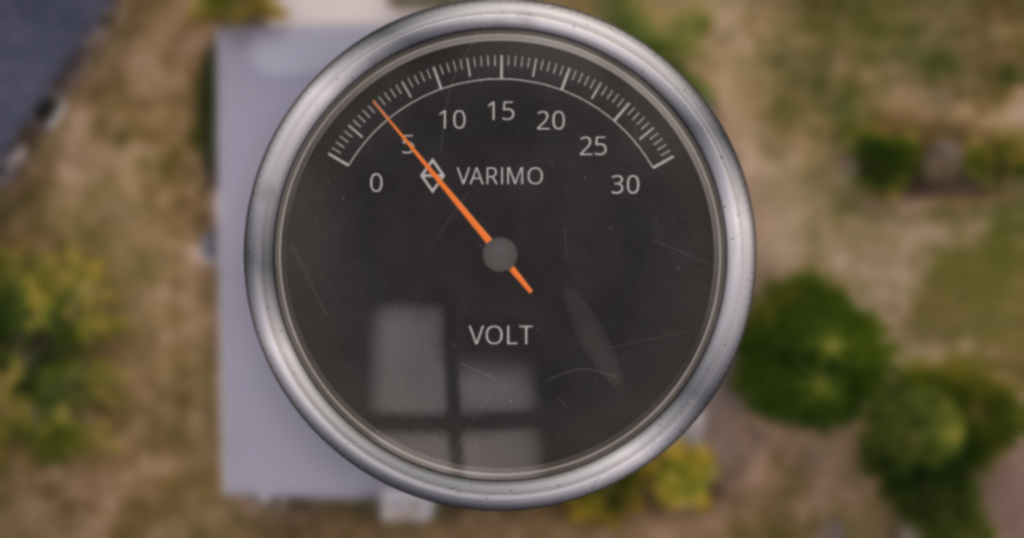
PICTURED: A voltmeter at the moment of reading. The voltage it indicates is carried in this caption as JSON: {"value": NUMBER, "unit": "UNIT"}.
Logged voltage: {"value": 5, "unit": "V"}
